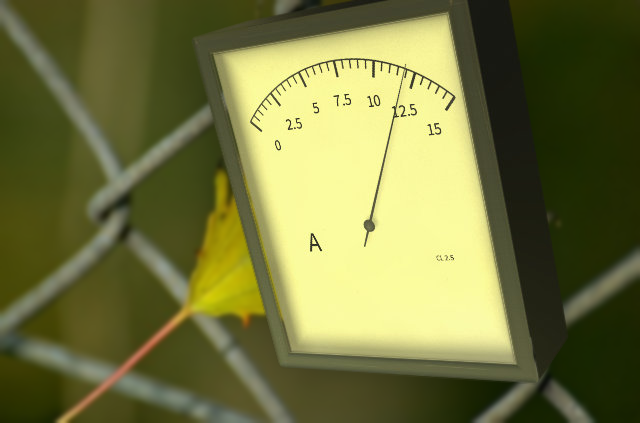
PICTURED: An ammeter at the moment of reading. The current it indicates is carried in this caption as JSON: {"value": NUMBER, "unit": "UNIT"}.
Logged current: {"value": 12, "unit": "A"}
